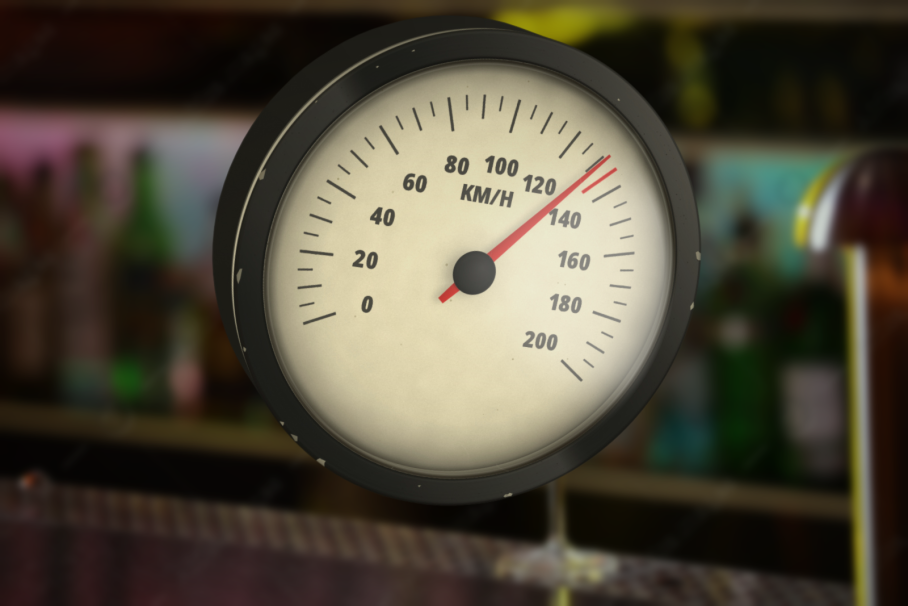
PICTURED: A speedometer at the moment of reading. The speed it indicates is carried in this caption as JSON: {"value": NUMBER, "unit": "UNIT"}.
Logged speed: {"value": 130, "unit": "km/h"}
